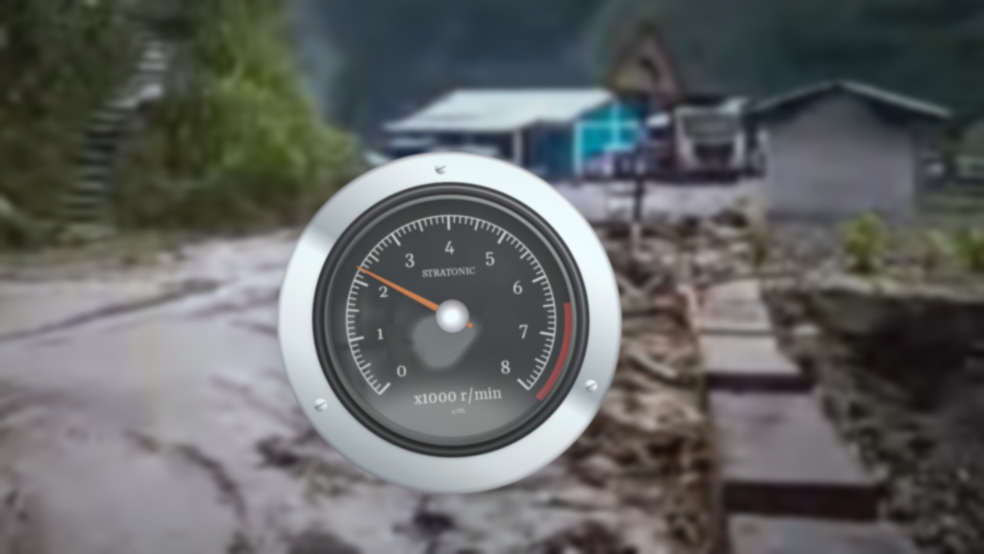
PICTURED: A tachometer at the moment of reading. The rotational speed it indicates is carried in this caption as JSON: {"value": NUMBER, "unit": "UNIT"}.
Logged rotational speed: {"value": 2200, "unit": "rpm"}
